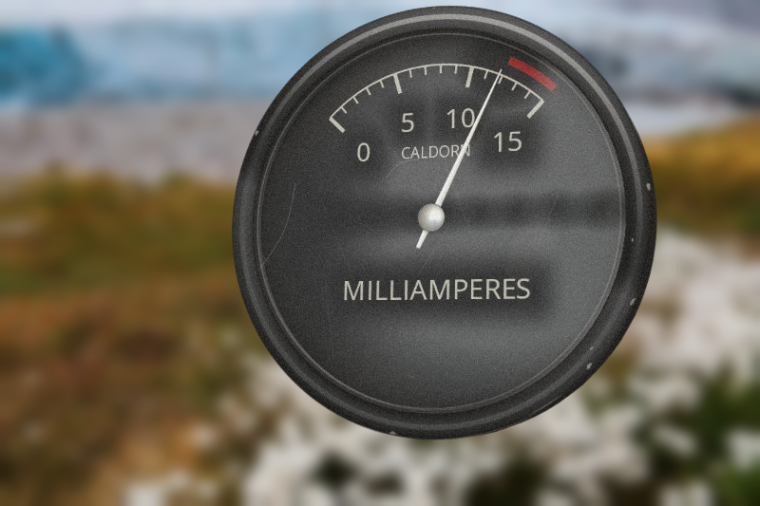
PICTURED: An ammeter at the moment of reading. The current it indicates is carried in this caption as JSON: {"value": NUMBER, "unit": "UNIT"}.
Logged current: {"value": 12, "unit": "mA"}
